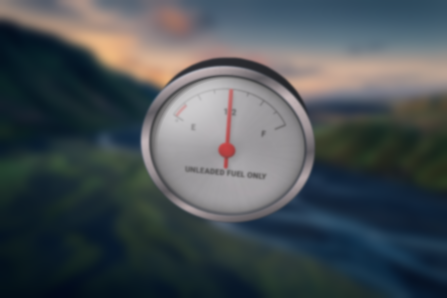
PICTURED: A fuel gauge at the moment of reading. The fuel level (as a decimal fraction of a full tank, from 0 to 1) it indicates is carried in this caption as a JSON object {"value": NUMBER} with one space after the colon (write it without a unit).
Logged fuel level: {"value": 0.5}
